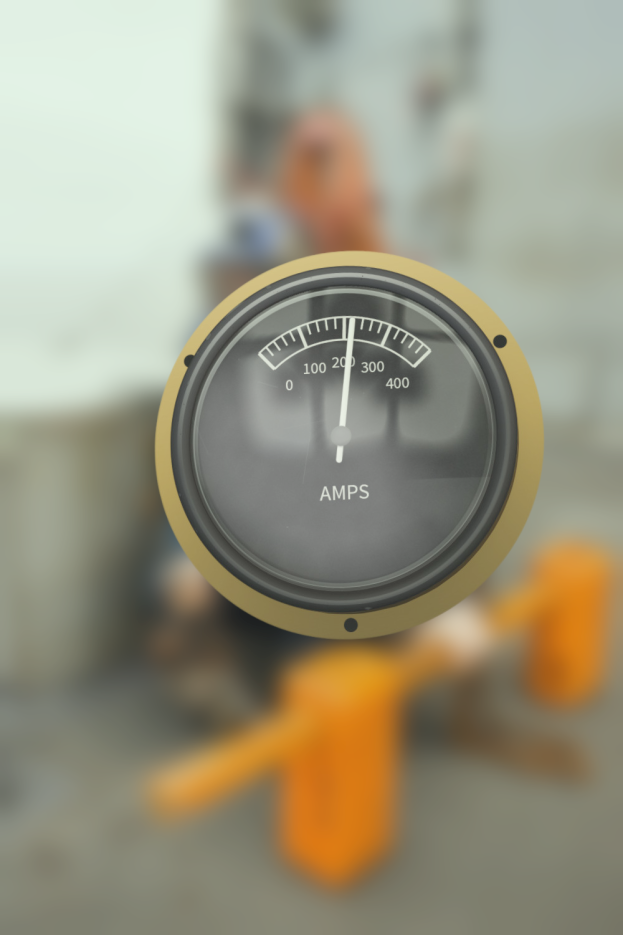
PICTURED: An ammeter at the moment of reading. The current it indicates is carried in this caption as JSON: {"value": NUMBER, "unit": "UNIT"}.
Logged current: {"value": 220, "unit": "A"}
